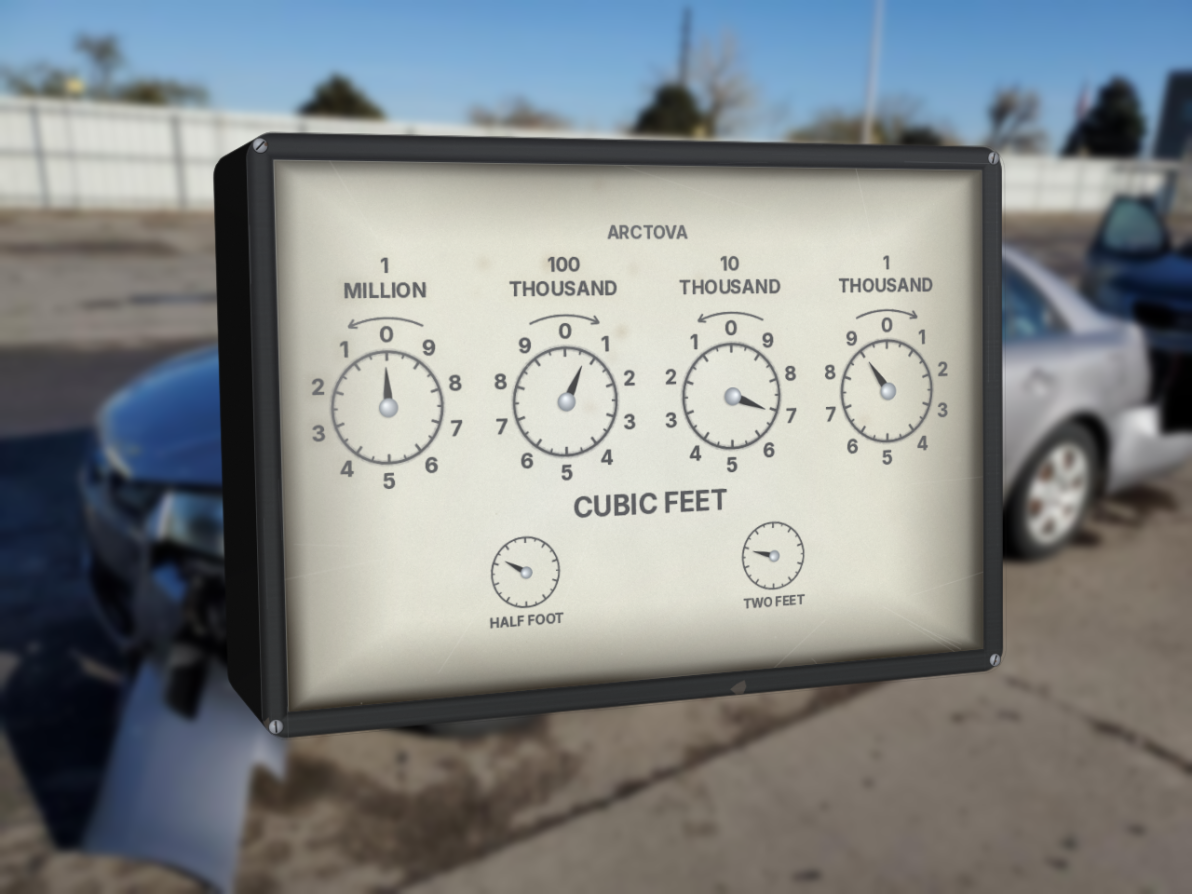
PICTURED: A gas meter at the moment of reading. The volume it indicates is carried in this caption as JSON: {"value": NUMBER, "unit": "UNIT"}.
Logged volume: {"value": 6900, "unit": "ft³"}
